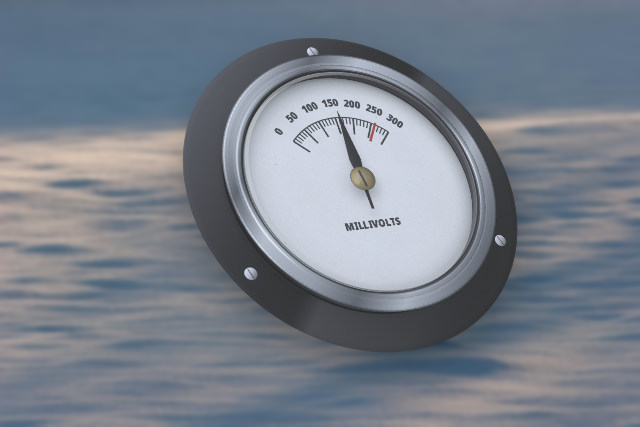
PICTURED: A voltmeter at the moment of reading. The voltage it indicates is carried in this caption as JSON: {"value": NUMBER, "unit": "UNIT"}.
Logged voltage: {"value": 150, "unit": "mV"}
